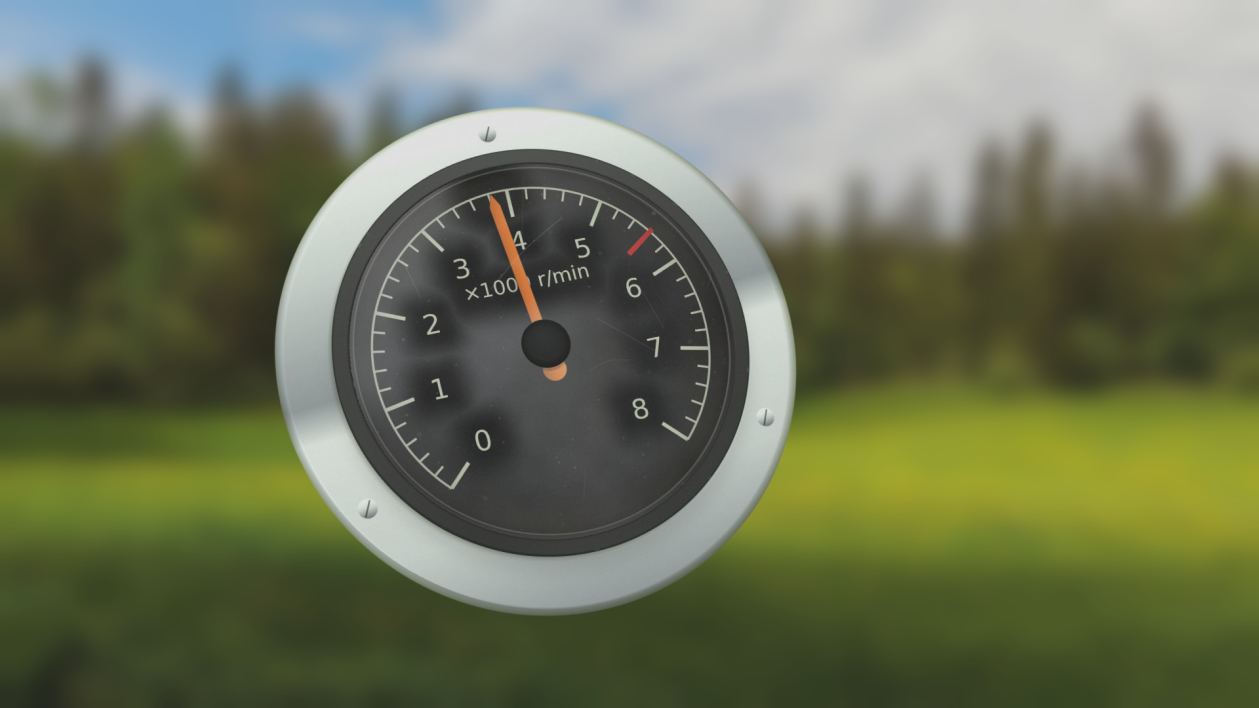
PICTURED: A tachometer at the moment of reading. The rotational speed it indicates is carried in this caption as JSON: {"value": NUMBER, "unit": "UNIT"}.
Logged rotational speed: {"value": 3800, "unit": "rpm"}
